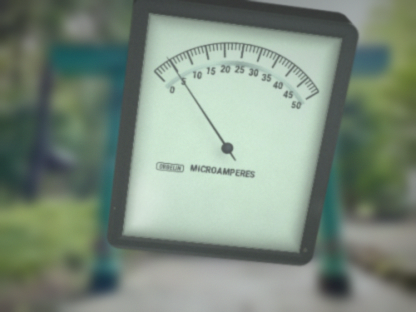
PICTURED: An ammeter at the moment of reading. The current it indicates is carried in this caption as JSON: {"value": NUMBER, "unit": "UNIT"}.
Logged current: {"value": 5, "unit": "µA"}
